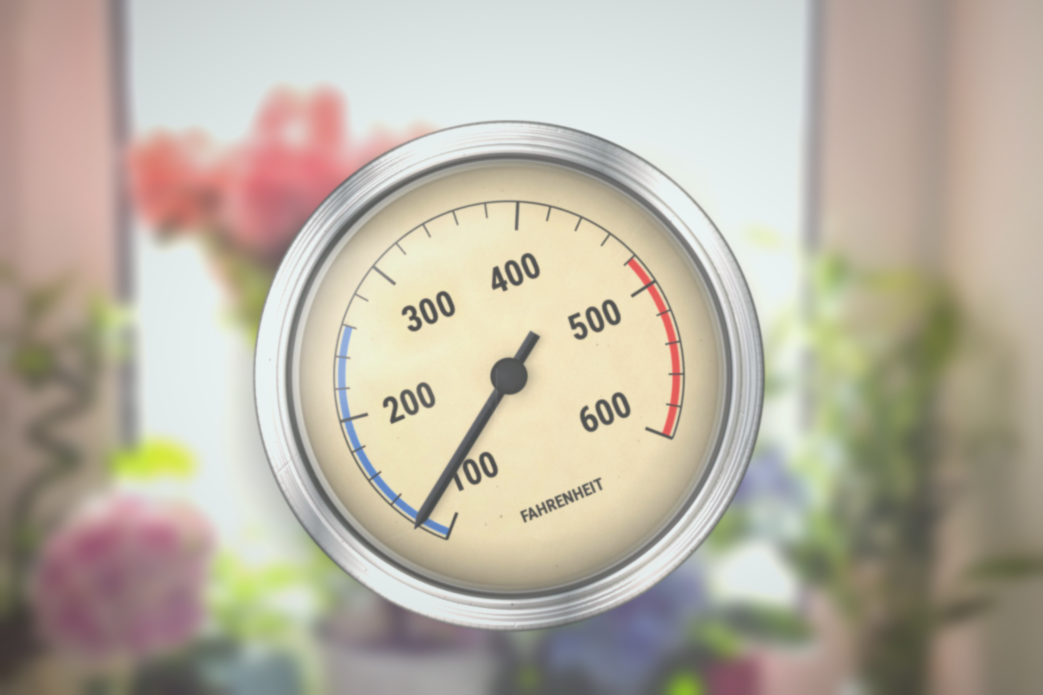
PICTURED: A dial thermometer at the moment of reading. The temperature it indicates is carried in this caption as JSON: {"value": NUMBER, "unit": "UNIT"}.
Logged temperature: {"value": 120, "unit": "°F"}
